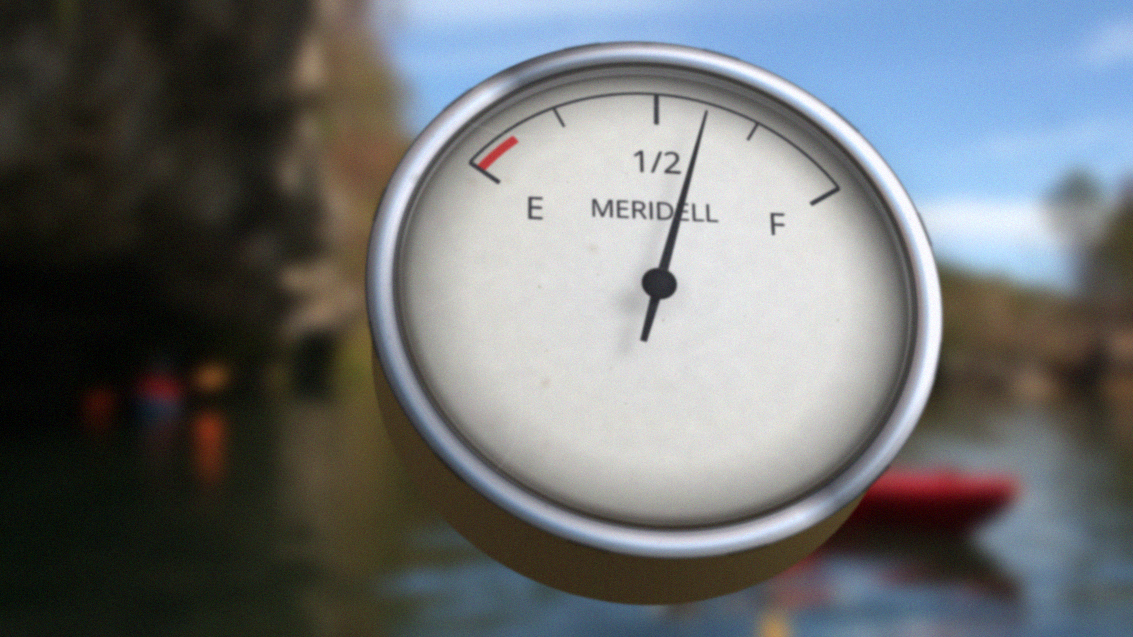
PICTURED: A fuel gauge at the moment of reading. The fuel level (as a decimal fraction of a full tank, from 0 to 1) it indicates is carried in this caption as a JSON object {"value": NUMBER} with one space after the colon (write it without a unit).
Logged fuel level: {"value": 0.625}
